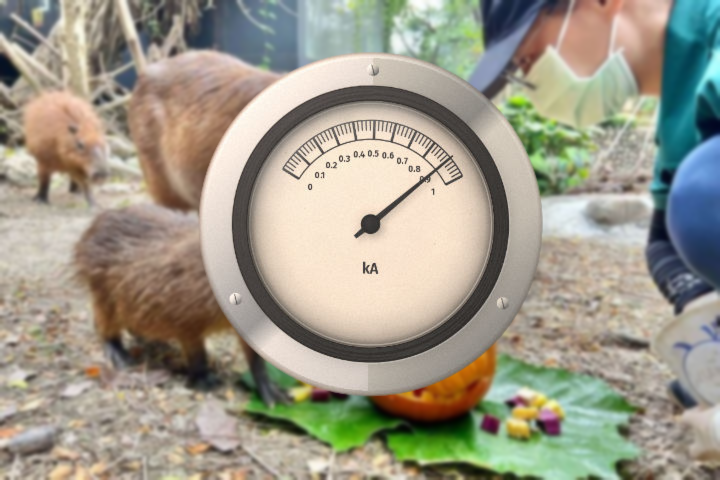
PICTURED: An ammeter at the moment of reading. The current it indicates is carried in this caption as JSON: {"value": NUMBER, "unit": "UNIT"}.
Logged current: {"value": 0.9, "unit": "kA"}
